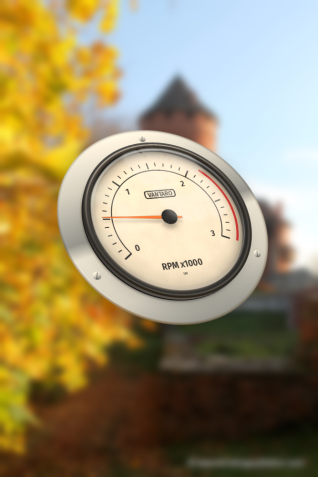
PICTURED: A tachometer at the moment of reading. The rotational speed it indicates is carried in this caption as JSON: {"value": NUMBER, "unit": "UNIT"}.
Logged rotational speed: {"value": 500, "unit": "rpm"}
